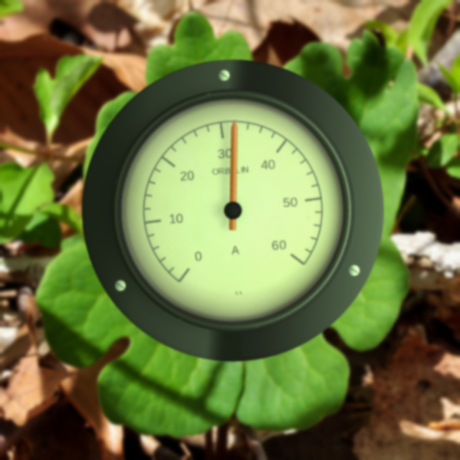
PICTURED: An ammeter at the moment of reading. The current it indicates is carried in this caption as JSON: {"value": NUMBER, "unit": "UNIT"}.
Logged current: {"value": 32, "unit": "A"}
